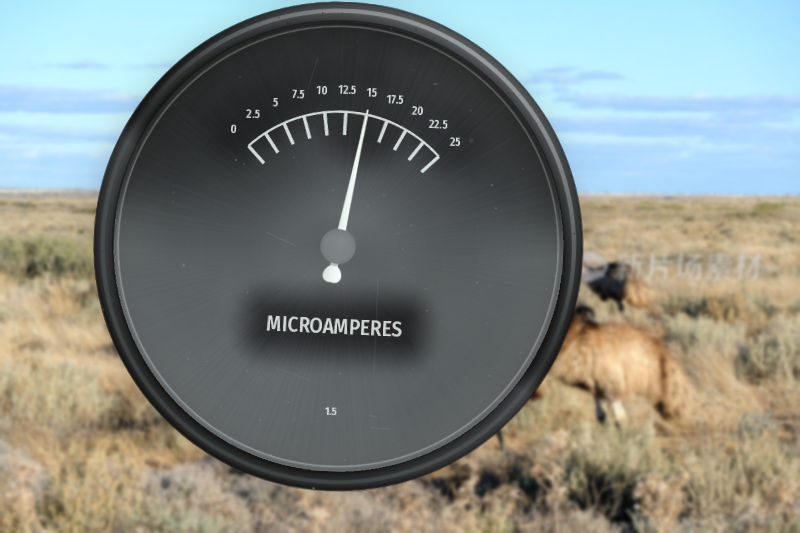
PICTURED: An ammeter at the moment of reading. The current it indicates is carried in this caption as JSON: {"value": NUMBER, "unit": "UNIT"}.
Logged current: {"value": 15, "unit": "µA"}
